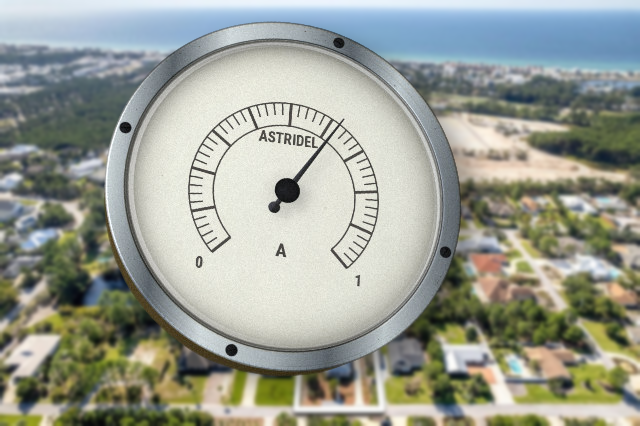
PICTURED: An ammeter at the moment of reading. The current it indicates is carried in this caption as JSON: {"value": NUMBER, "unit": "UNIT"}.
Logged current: {"value": 0.62, "unit": "A"}
